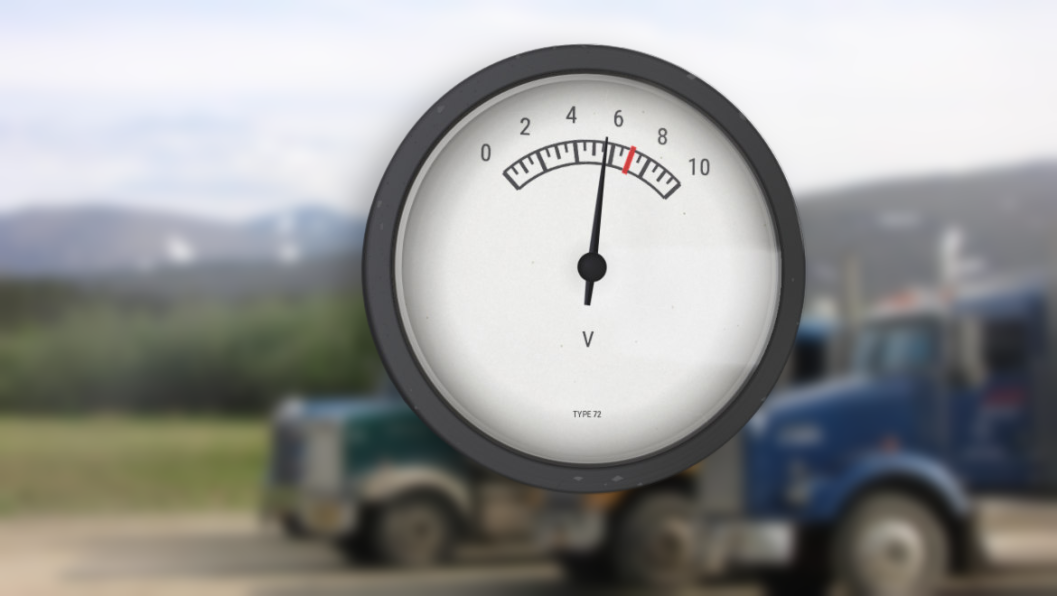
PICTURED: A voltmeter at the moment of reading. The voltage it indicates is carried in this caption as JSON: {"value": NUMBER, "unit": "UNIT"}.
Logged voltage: {"value": 5.5, "unit": "V"}
